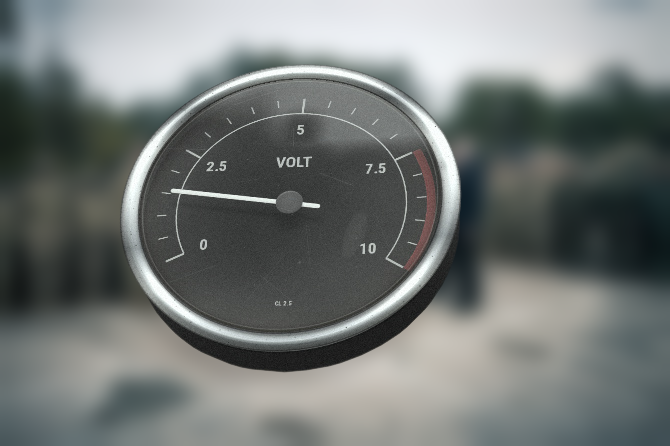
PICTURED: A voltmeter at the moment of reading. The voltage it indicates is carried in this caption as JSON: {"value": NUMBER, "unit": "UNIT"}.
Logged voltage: {"value": 1.5, "unit": "V"}
